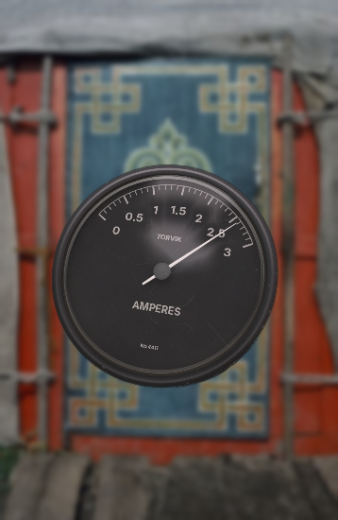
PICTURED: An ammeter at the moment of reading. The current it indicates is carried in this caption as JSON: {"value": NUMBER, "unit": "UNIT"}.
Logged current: {"value": 2.6, "unit": "A"}
